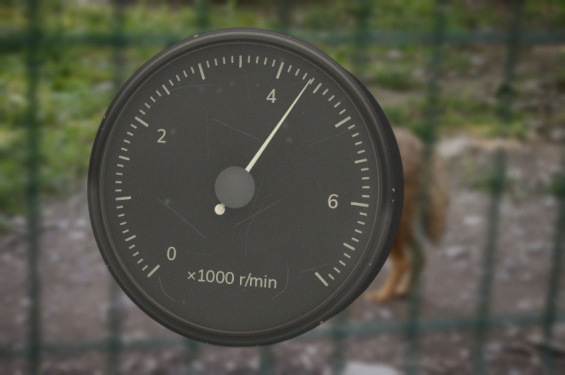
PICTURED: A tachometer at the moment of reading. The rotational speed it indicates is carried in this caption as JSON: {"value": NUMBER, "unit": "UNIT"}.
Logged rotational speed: {"value": 4400, "unit": "rpm"}
